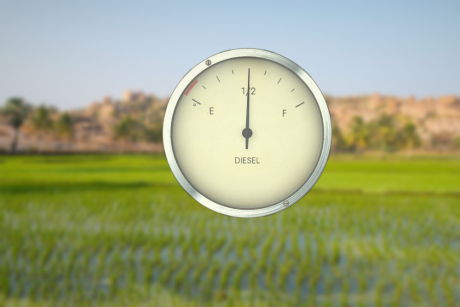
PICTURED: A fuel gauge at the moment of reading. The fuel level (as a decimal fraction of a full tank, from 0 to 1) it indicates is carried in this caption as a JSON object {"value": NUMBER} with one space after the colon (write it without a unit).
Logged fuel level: {"value": 0.5}
